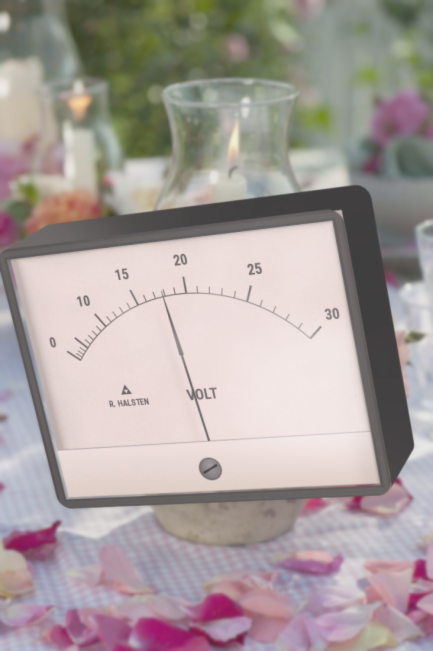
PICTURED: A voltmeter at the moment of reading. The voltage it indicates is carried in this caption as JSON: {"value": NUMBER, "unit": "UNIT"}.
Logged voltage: {"value": 18, "unit": "V"}
